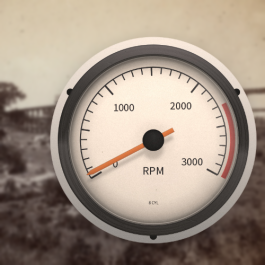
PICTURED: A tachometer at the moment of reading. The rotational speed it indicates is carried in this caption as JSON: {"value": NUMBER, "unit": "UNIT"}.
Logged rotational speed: {"value": 50, "unit": "rpm"}
